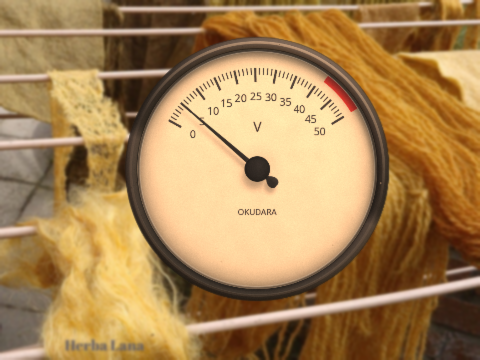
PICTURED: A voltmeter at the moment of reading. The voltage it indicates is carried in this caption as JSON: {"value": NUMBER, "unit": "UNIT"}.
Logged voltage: {"value": 5, "unit": "V"}
